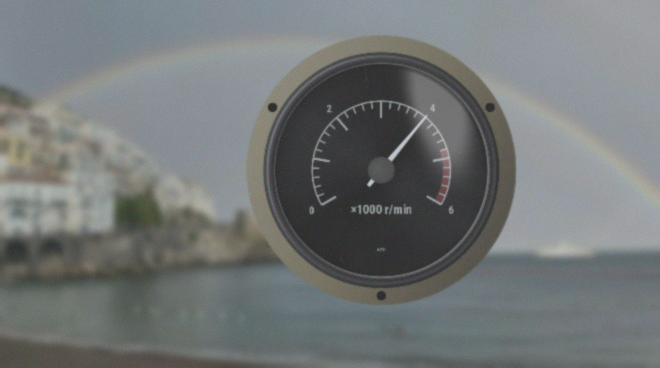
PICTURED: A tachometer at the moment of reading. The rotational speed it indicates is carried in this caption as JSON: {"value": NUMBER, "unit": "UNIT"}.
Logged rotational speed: {"value": 4000, "unit": "rpm"}
